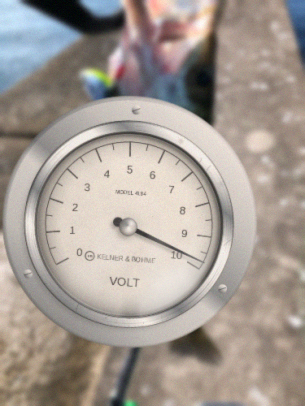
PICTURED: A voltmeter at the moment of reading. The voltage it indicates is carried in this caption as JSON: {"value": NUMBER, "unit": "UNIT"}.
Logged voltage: {"value": 9.75, "unit": "V"}
